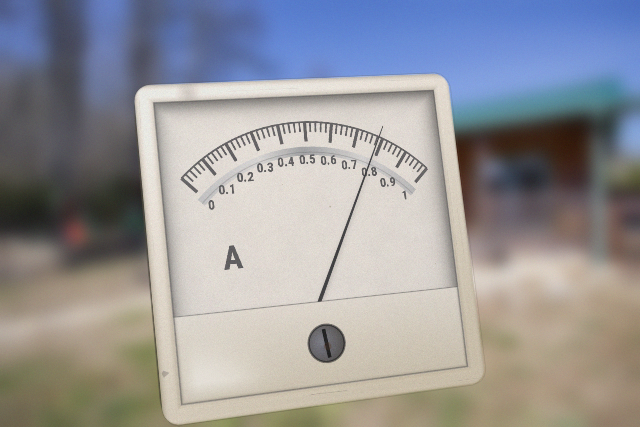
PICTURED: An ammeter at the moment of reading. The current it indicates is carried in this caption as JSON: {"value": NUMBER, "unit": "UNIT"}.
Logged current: {"value": 0.78, "unit": "A"}
